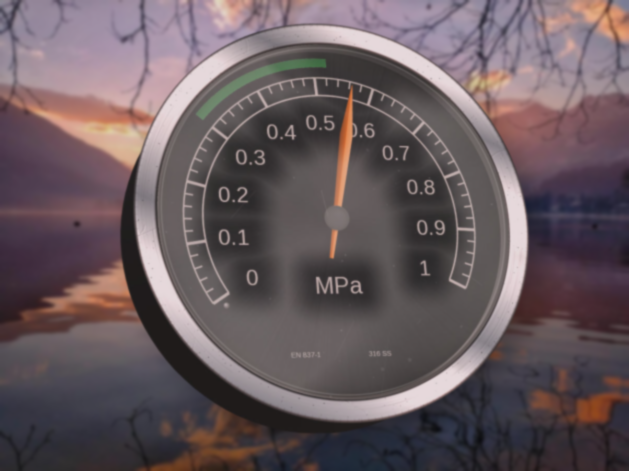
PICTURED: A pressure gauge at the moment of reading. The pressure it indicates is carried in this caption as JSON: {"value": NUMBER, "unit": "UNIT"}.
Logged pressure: {"value": 0.56, "unit": "MPa"}
